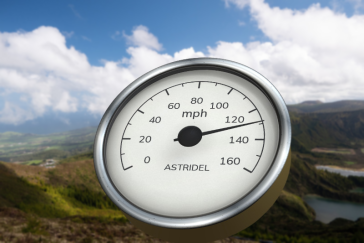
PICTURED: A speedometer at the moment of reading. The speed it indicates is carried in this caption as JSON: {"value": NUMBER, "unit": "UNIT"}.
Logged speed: {"value": 130, "unit": "mph"}
